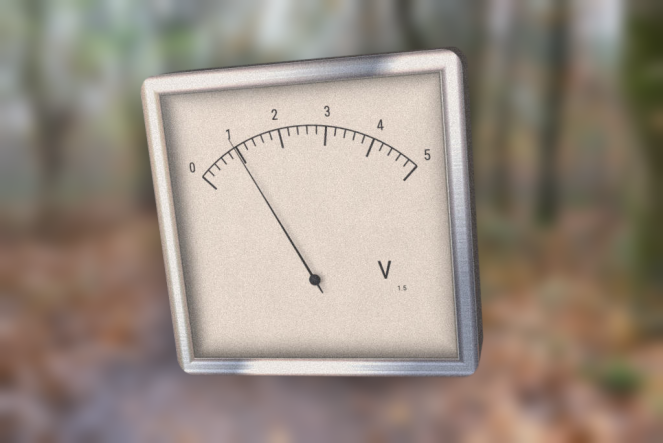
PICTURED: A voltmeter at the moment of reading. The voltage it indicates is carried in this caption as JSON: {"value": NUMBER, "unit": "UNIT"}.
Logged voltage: {"value": 1, "unit": "V"}
